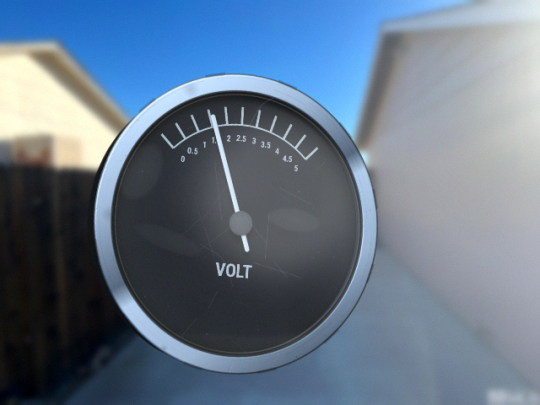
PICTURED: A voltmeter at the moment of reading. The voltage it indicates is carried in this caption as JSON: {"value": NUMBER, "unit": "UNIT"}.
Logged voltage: {"value": 1.5, "unit": "V"}
